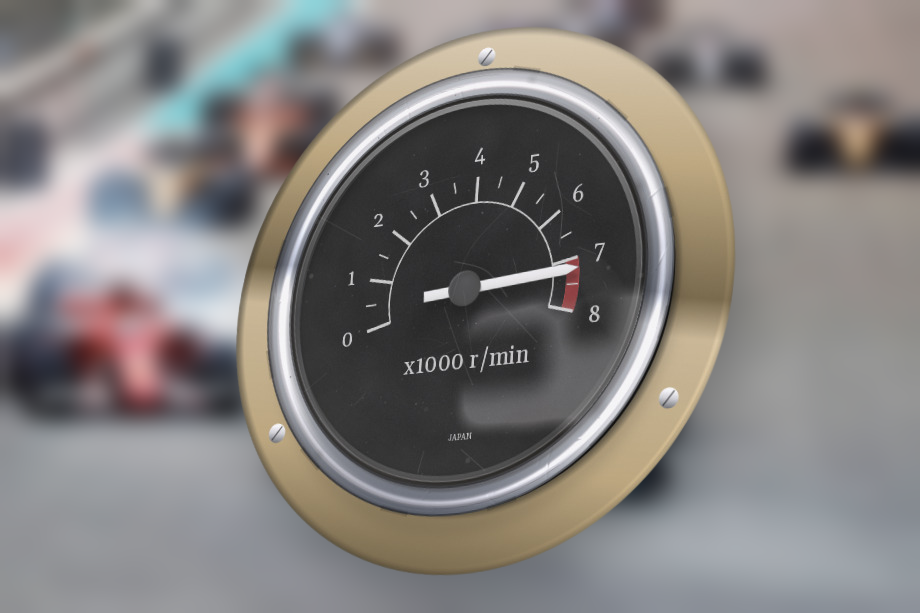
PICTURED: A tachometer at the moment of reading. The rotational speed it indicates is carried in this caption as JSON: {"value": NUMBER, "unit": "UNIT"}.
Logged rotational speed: {"value": 7250, "unit": "rpm"}
